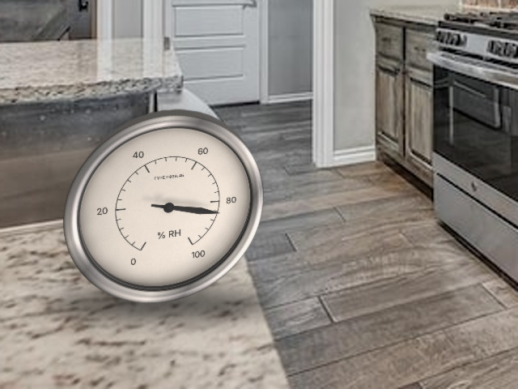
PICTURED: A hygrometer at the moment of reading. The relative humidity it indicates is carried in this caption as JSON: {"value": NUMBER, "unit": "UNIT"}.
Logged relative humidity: {"value": 84, "unit": "%"}
